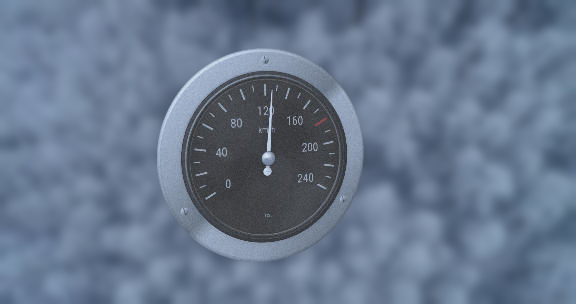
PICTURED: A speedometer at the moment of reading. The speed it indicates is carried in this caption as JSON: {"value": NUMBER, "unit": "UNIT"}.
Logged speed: {"value": 125, "unit": "km/h"}
